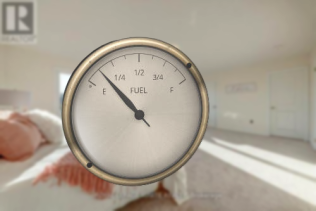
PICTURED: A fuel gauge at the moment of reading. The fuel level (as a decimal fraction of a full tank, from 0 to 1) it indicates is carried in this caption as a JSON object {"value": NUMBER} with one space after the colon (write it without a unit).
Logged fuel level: {"value": 0.125}
